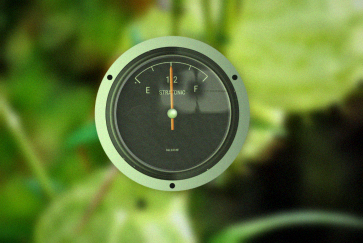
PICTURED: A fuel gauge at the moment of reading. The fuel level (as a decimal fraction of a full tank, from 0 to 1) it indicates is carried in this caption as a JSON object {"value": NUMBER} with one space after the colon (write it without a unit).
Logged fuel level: {"value": 0.5}
